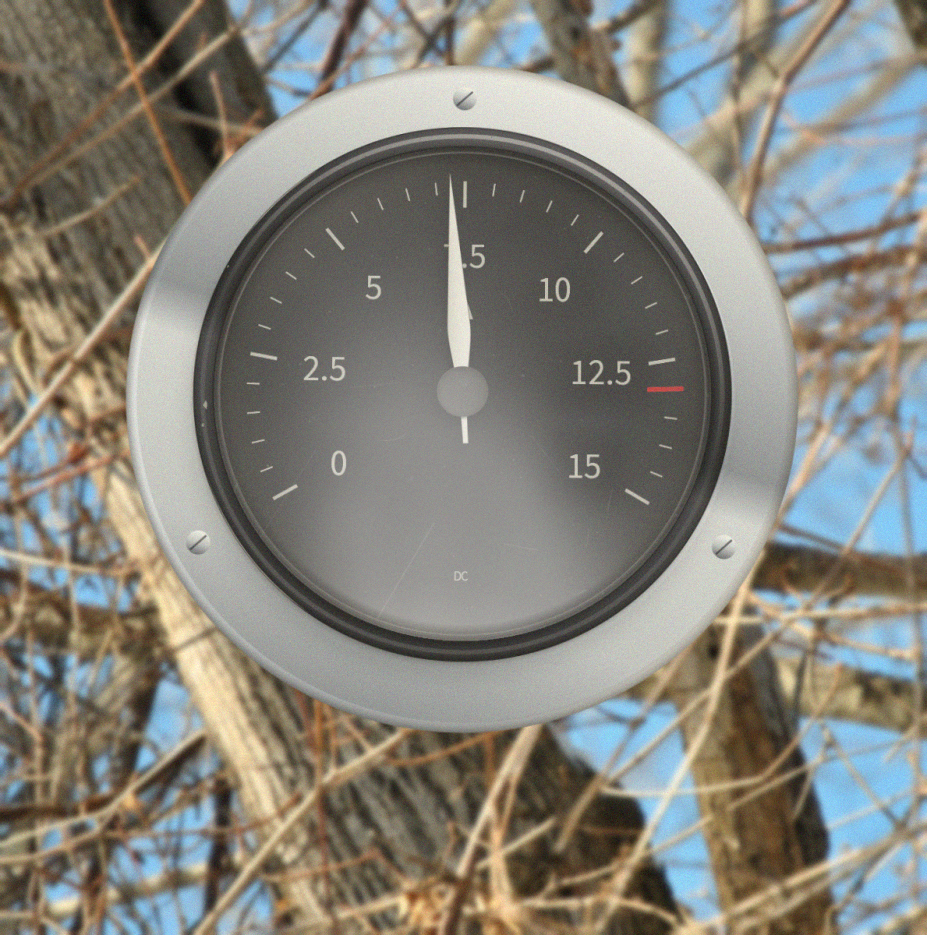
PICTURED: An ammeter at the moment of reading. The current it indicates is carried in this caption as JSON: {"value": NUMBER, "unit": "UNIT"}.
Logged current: {"value": 7.25, "unit": "A"}
